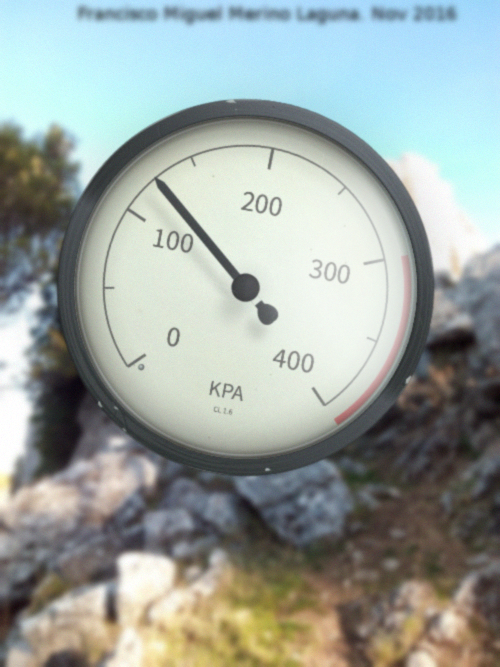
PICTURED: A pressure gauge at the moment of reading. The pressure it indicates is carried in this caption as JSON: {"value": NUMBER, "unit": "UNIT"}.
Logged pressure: {"value": 125, "unit": "kPa"}
